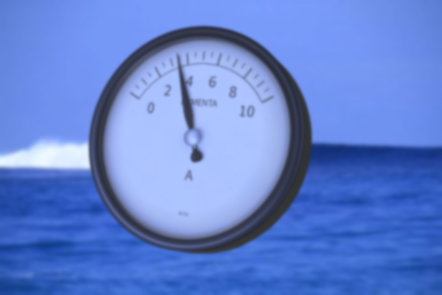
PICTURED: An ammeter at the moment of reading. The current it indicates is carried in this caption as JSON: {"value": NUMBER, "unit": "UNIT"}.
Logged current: {"value": 3.5, "unit": "A"}
